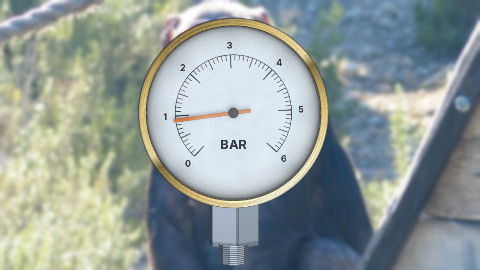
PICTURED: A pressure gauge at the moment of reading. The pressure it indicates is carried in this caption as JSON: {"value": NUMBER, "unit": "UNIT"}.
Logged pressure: {"value": 0.9, "unit": "bar"}
